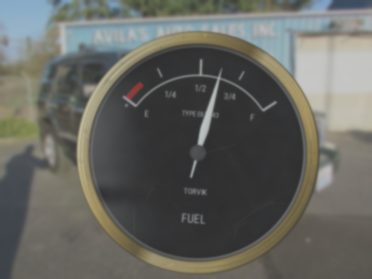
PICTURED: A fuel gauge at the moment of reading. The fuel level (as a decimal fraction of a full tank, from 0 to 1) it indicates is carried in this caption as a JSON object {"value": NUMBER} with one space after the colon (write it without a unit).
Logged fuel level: {"value": 0.625}
